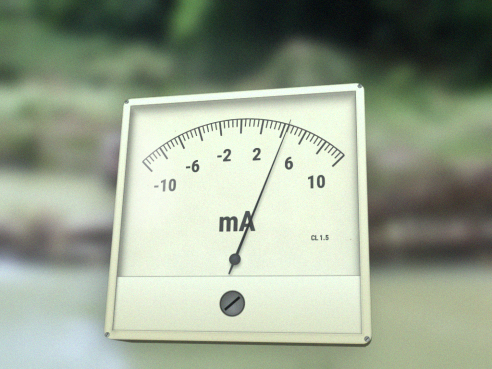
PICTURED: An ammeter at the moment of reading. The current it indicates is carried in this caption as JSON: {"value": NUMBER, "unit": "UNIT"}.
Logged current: {"value": 4.4, "unit": "mA"}
